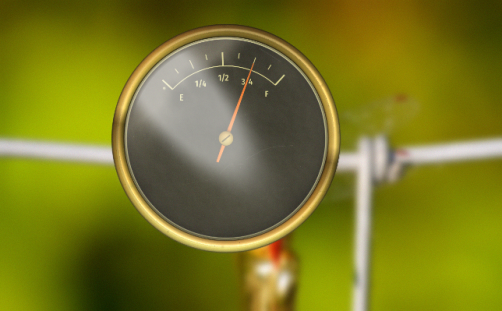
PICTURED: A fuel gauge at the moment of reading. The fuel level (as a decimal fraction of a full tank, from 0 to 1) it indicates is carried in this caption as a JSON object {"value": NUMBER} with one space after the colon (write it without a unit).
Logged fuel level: {"value": 0.75}
